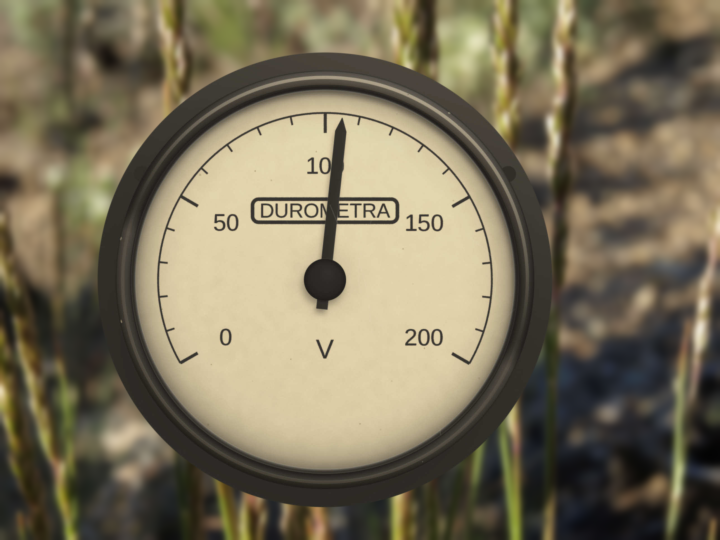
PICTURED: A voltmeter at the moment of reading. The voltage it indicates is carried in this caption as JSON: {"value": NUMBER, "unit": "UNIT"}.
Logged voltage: {"value": 105, "unit": "V"}
